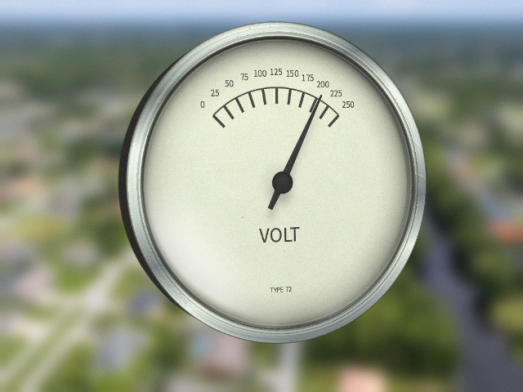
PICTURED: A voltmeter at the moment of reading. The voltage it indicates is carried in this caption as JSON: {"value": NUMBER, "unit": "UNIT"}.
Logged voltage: {"value": 200, "unit": "V"}
